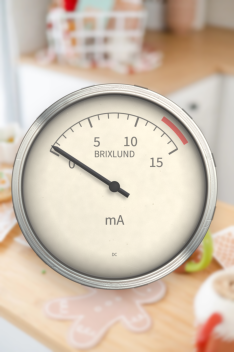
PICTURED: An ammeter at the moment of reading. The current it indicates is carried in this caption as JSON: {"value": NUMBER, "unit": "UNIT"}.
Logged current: {"value": 0.5, "unit": "mA"}
